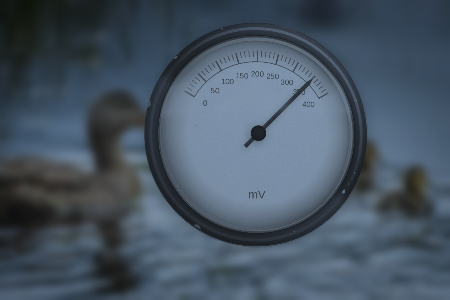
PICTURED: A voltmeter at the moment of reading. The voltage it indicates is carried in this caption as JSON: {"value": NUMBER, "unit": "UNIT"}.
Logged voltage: {"value": 350, "unit": "mV"}
